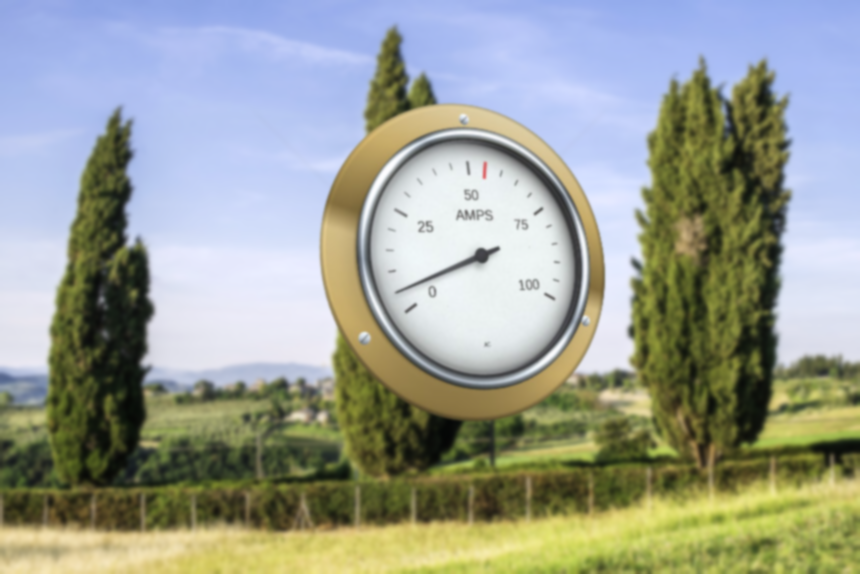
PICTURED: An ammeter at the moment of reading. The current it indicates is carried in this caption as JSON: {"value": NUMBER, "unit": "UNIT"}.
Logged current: {"value": 5, "unit": "A"}
